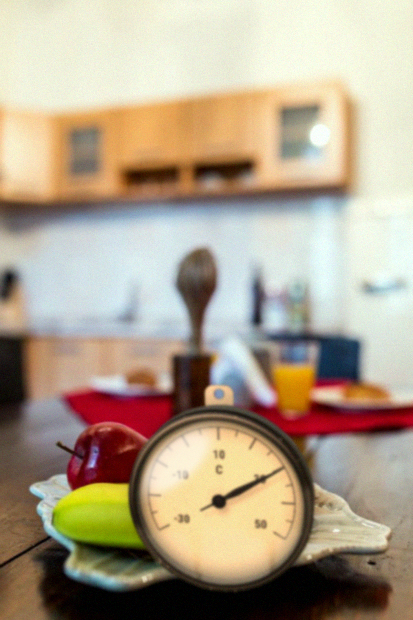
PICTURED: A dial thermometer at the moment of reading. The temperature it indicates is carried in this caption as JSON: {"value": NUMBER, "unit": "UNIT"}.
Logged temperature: {"value": 30, "unit": "°C"}
